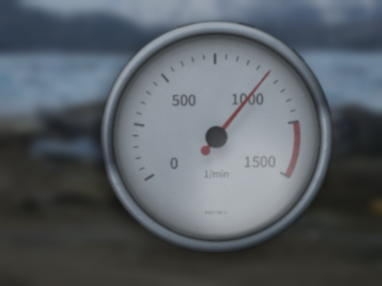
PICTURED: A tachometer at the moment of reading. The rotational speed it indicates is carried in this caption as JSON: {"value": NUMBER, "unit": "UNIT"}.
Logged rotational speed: {"value": 1000, "unit": "rpm"}
